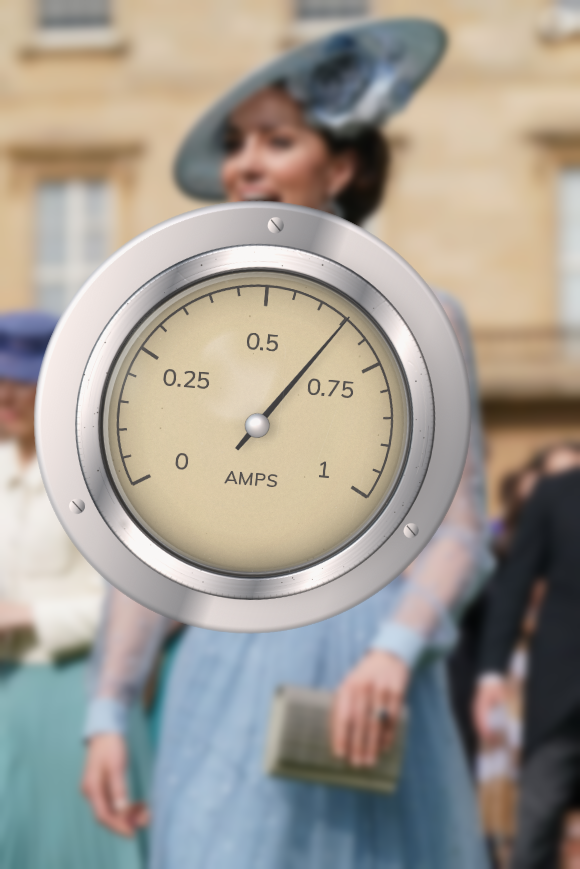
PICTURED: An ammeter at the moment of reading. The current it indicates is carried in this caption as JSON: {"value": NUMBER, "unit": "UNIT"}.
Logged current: {"value": 0.65, "unit": "A"}
